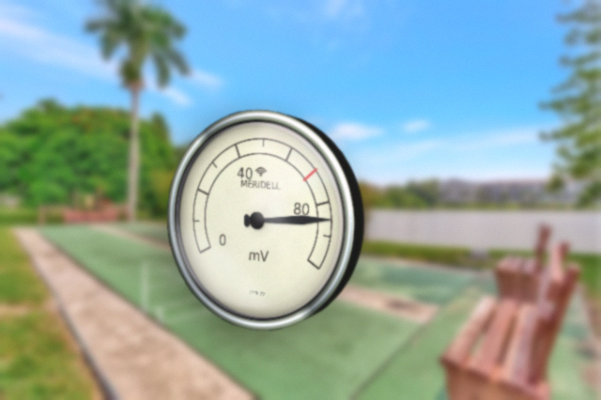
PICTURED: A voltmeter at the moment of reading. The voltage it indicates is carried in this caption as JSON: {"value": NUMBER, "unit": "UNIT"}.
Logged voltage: {"value": 85, "unit": "mV"}
